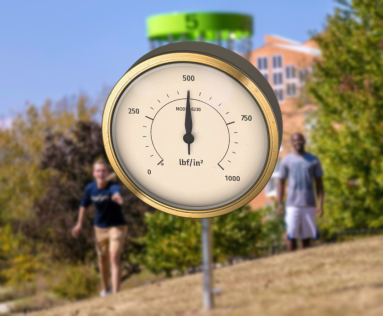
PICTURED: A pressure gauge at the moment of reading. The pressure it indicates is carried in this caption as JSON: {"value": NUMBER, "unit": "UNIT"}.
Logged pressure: {"value": 500, "unit": "psi"}
